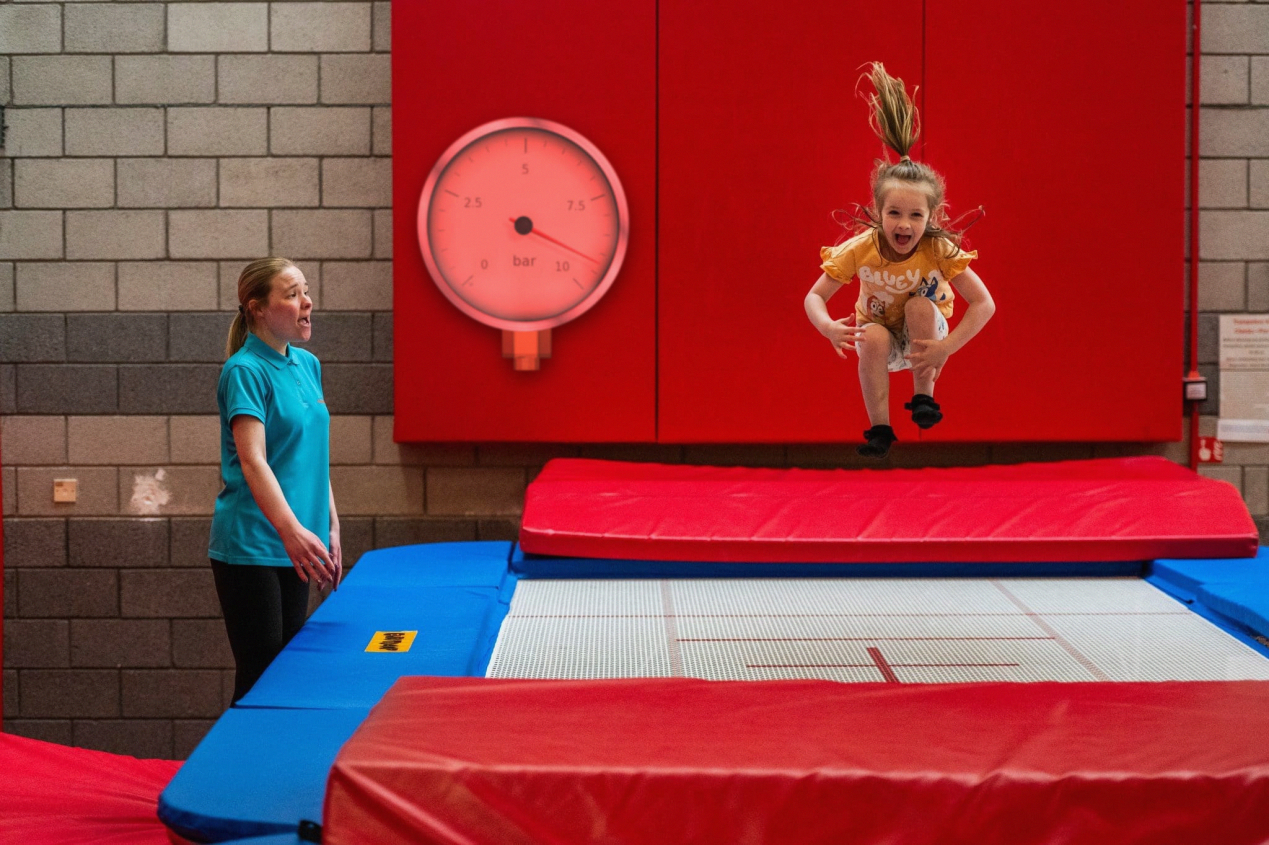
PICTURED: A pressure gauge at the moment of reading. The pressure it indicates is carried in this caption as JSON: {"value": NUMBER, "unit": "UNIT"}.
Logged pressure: {"value": 9.25, "unit": "bar"}
